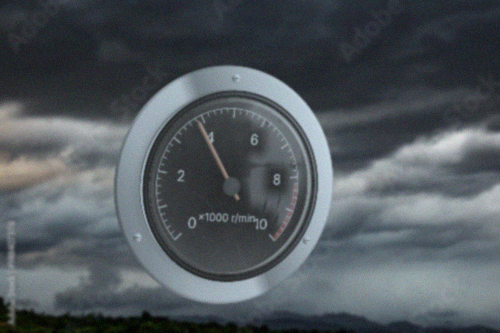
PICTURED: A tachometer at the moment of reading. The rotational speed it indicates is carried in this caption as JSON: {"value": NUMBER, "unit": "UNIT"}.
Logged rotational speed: {"value": 3800, "unit": "rpm"}
